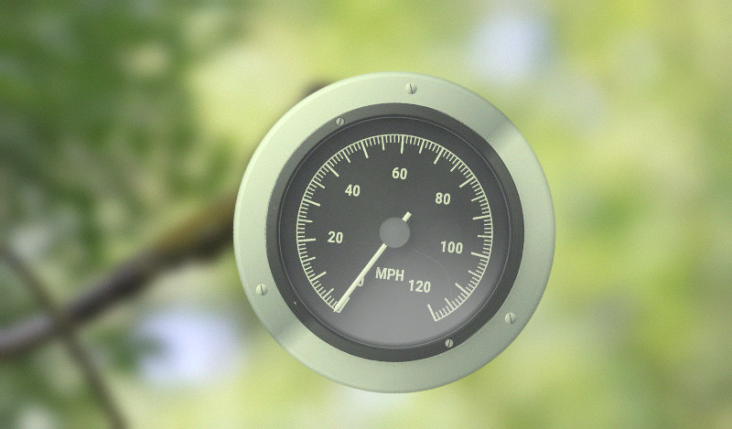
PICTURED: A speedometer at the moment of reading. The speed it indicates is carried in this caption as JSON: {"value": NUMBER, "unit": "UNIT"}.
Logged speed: {"value": 1, "unit": "mph"}
